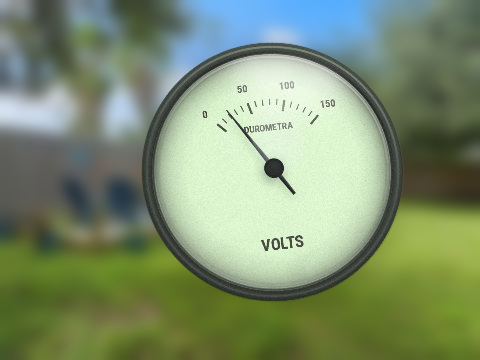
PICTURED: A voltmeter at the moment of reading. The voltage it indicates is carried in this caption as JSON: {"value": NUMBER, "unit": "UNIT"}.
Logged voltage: {"value": 20, "unit": "V"}
